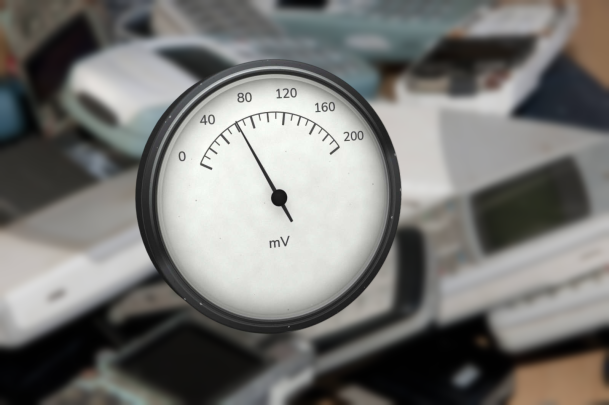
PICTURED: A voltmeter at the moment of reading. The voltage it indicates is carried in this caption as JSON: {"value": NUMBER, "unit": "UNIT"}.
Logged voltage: {"value": 60, "unit": "mV"}
